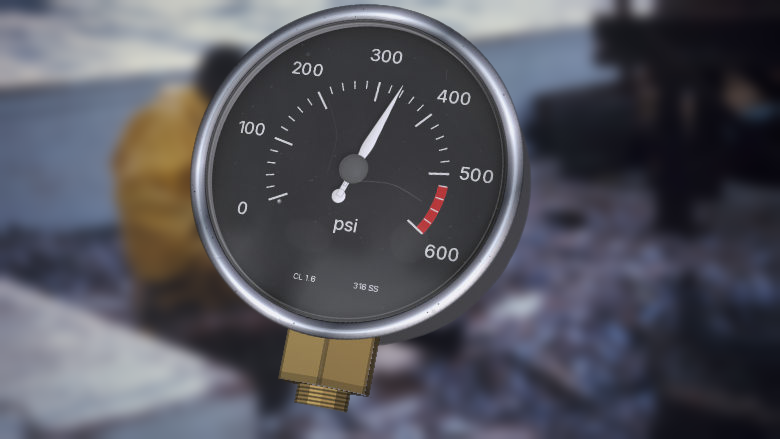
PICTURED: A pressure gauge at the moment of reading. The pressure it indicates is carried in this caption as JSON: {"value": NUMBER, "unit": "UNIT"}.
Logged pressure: {"value": 340, "unit": "psi"}
